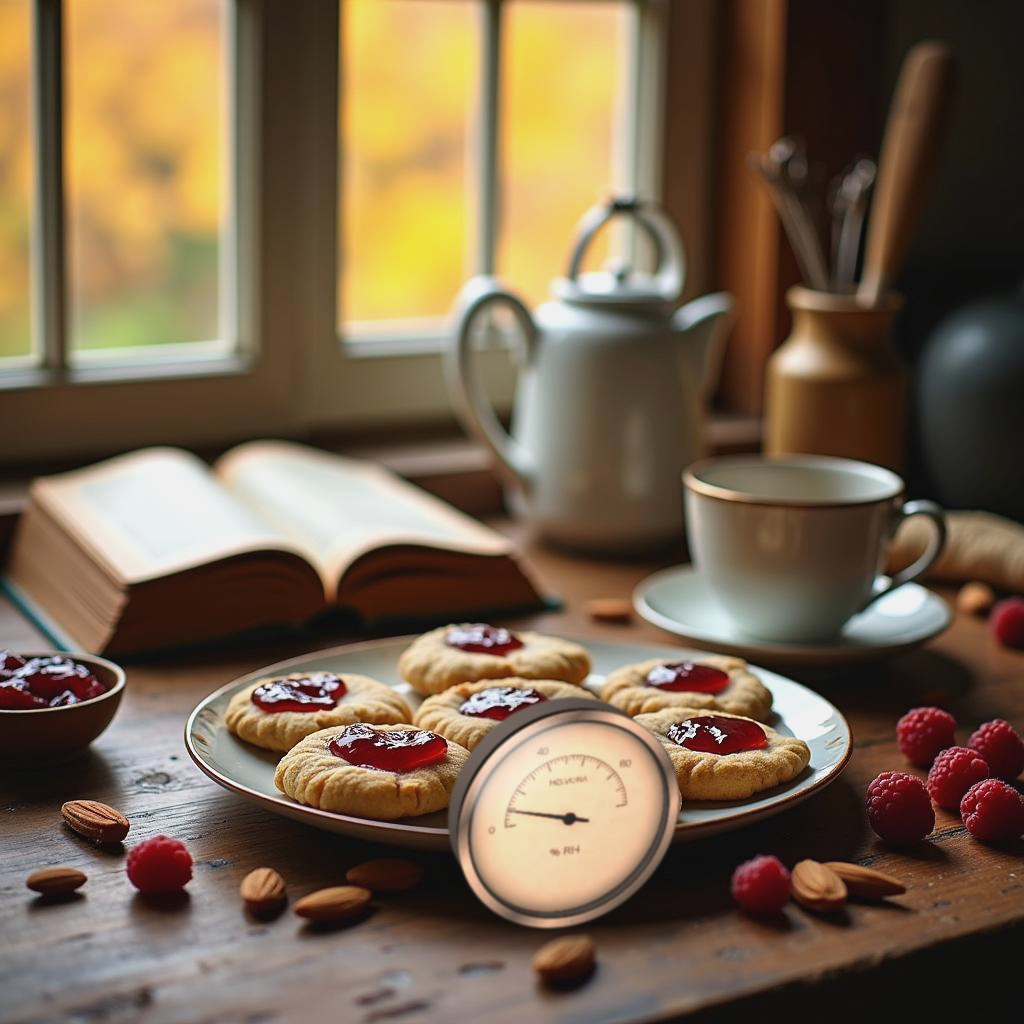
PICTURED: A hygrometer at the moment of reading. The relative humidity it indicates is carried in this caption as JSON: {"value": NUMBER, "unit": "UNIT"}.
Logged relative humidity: {"value": 10, "unit": "%"}
